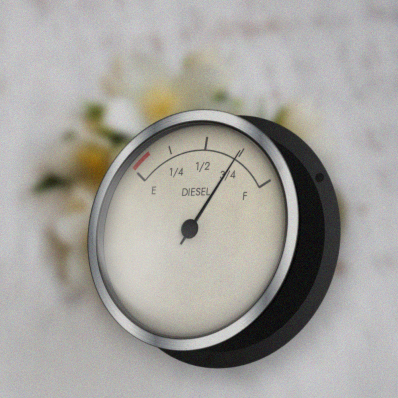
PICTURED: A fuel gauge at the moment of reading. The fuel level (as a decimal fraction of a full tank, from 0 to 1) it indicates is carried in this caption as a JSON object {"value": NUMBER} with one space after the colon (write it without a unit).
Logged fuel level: {"value": 0.75}
